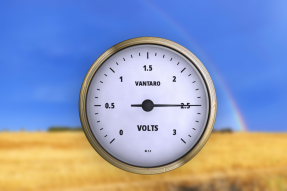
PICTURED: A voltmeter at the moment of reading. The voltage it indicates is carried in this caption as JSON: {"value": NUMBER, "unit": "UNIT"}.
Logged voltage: {"value": 2.5, "unit": "V"}
